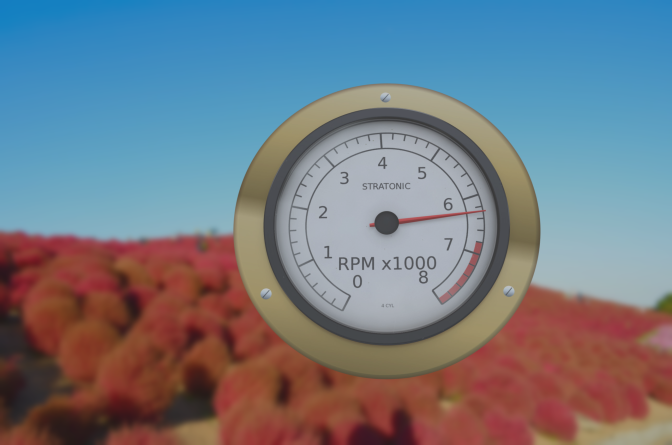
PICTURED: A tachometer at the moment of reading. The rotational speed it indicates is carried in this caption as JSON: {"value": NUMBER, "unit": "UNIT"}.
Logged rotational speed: {"value": 6300, "unit": "rpm"}
